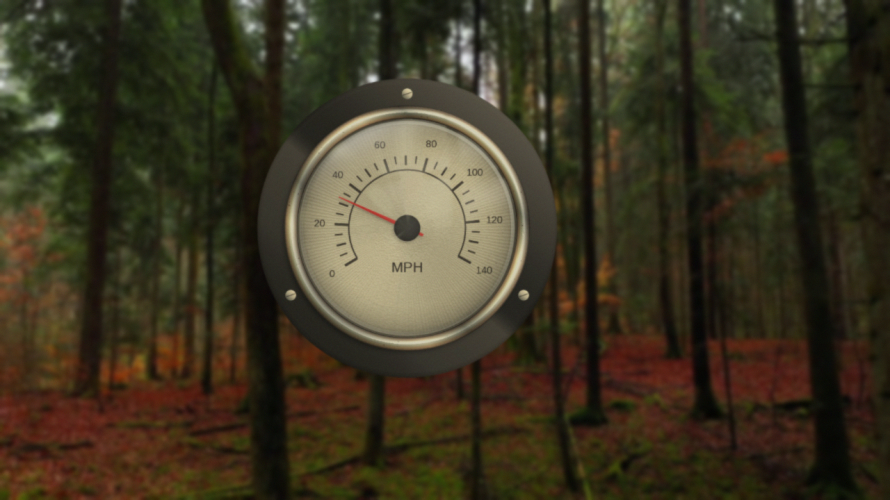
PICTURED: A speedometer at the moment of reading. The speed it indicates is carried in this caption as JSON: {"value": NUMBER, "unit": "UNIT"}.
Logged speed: {"value": 32.5, "unit": "mph"}
